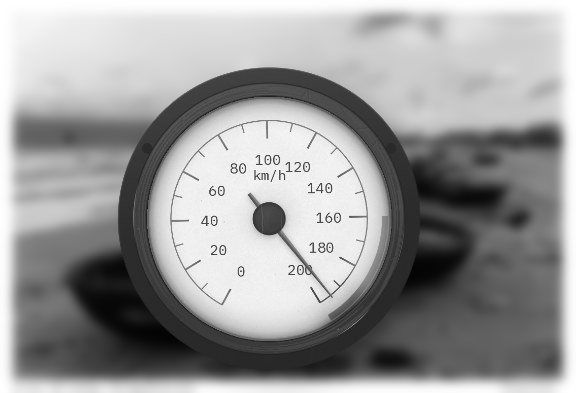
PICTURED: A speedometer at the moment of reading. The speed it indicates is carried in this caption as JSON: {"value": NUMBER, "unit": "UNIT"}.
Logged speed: {"value": 195, "unit": "km/h"}
